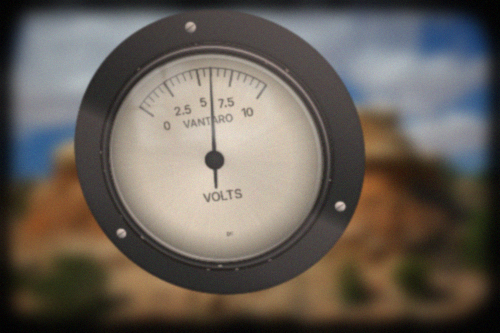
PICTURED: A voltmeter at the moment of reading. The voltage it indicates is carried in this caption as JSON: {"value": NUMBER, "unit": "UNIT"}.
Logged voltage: {"value": 6, "unit": "V"}
